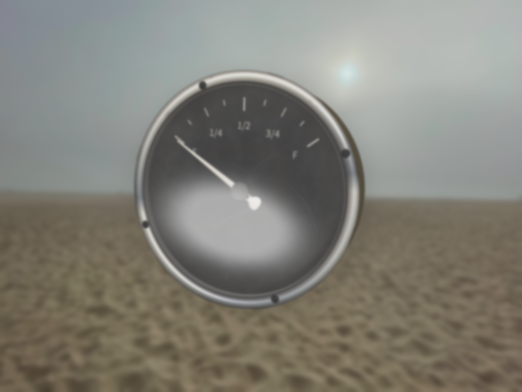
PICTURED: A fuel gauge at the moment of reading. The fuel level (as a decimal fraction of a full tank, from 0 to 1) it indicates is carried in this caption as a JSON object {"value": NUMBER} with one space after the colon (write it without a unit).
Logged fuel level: {"value": 0}
